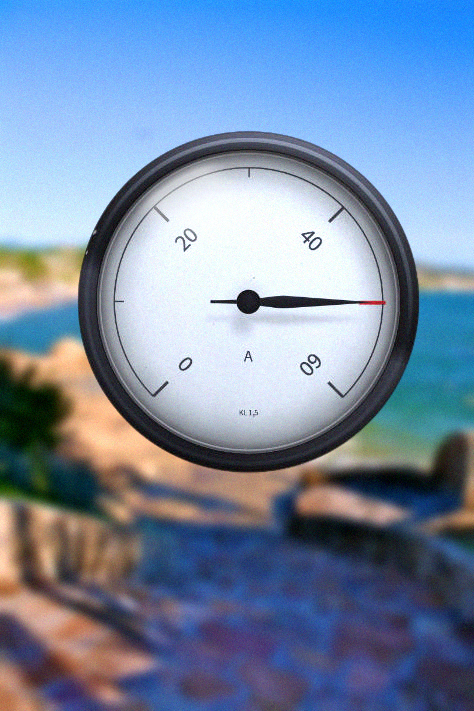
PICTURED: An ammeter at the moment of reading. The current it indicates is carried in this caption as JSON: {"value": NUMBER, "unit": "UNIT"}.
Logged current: {"value": 50, "unit": "A"}
